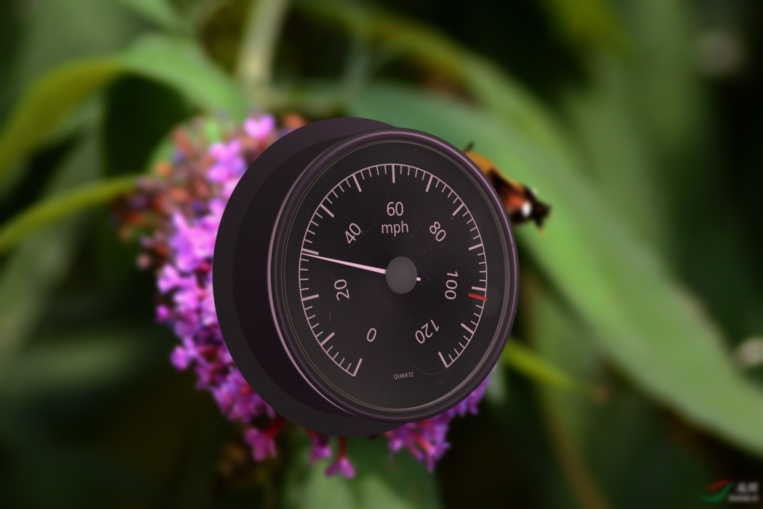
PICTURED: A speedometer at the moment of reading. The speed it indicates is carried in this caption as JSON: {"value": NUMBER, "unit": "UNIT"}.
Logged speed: {"value": 29, "unit": "mph"}
